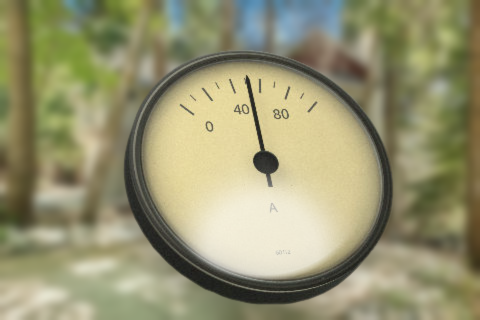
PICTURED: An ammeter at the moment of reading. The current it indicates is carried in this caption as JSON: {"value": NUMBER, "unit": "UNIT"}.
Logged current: {"value": 50, "unit": "A"}
